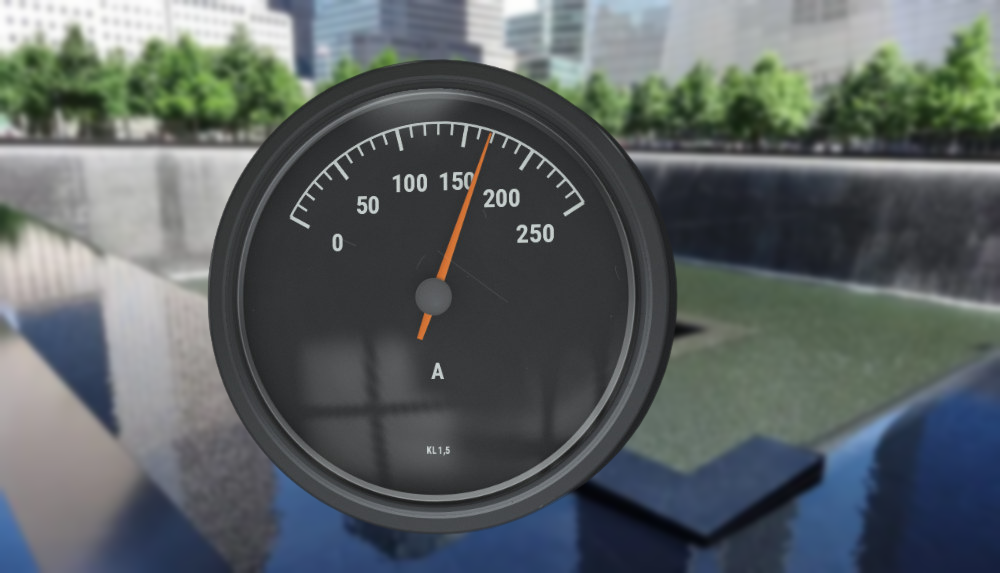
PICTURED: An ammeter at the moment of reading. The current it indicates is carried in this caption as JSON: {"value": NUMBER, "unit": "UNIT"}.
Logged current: {"value": 170, "unit": "A"}
